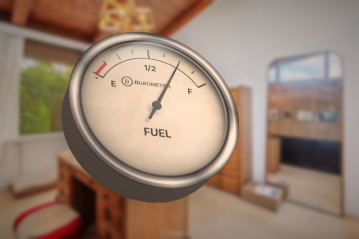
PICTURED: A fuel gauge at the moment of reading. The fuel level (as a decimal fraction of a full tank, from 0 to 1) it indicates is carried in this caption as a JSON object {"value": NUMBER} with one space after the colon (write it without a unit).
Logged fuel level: {"value": 0.75}
